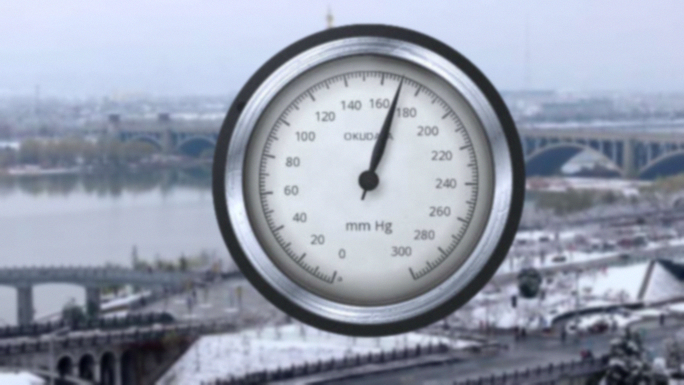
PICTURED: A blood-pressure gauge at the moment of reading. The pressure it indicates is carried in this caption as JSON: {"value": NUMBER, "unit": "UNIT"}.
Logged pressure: {"value": 170, "unit": "mmHg"}
